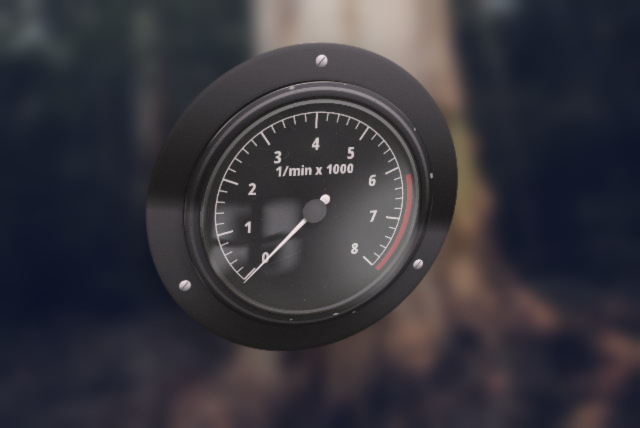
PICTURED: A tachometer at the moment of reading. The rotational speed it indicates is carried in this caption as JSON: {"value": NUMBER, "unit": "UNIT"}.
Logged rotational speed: {"value": 0, "unit": "rpm"}
